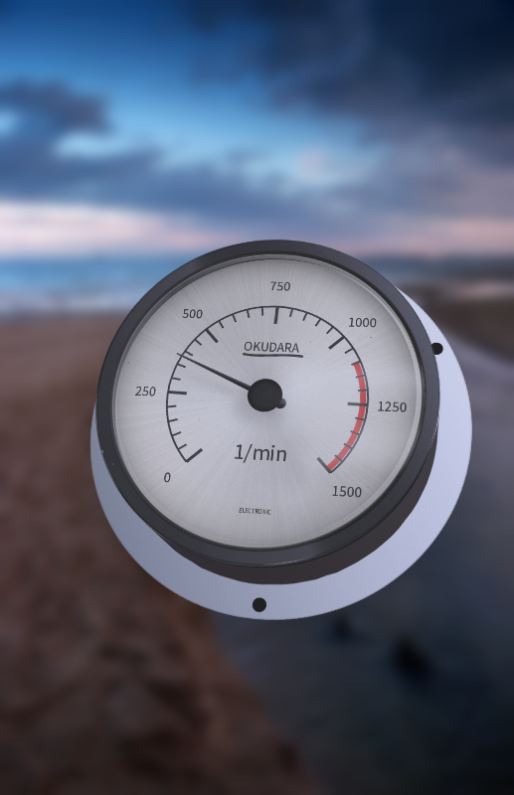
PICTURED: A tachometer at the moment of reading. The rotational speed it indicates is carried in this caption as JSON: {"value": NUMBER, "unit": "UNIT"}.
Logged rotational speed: {"value": 375, "unit": "rpm"}
